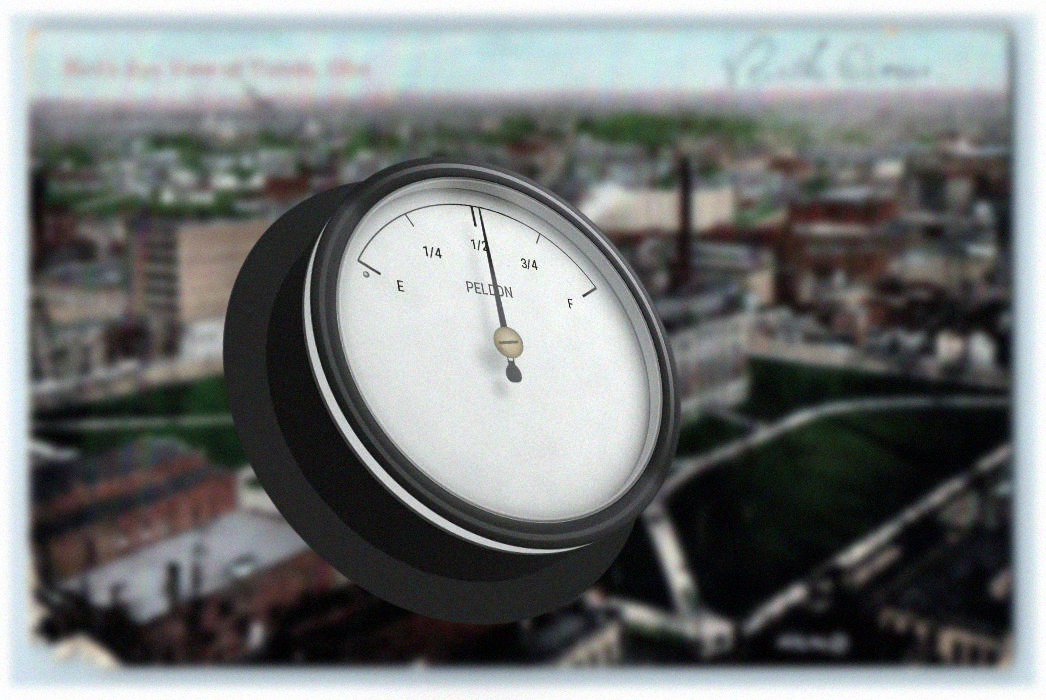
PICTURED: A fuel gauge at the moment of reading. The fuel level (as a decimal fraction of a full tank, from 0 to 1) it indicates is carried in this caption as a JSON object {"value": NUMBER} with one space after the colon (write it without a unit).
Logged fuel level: {"value": 0.5}
